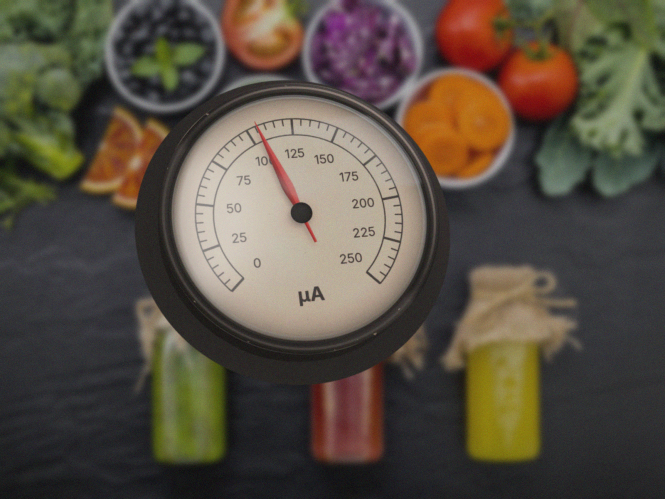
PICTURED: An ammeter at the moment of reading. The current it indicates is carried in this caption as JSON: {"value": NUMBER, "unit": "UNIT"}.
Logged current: {"value": 105, "unit": "µA"}
